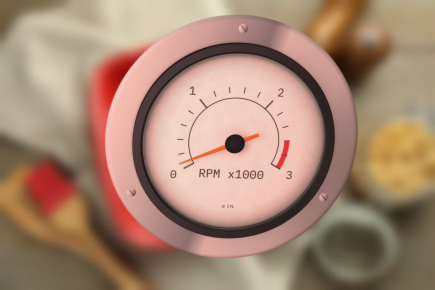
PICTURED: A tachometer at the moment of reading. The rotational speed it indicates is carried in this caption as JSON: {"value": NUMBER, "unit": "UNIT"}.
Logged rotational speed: {"value": 100, "unit": "rpm"}
